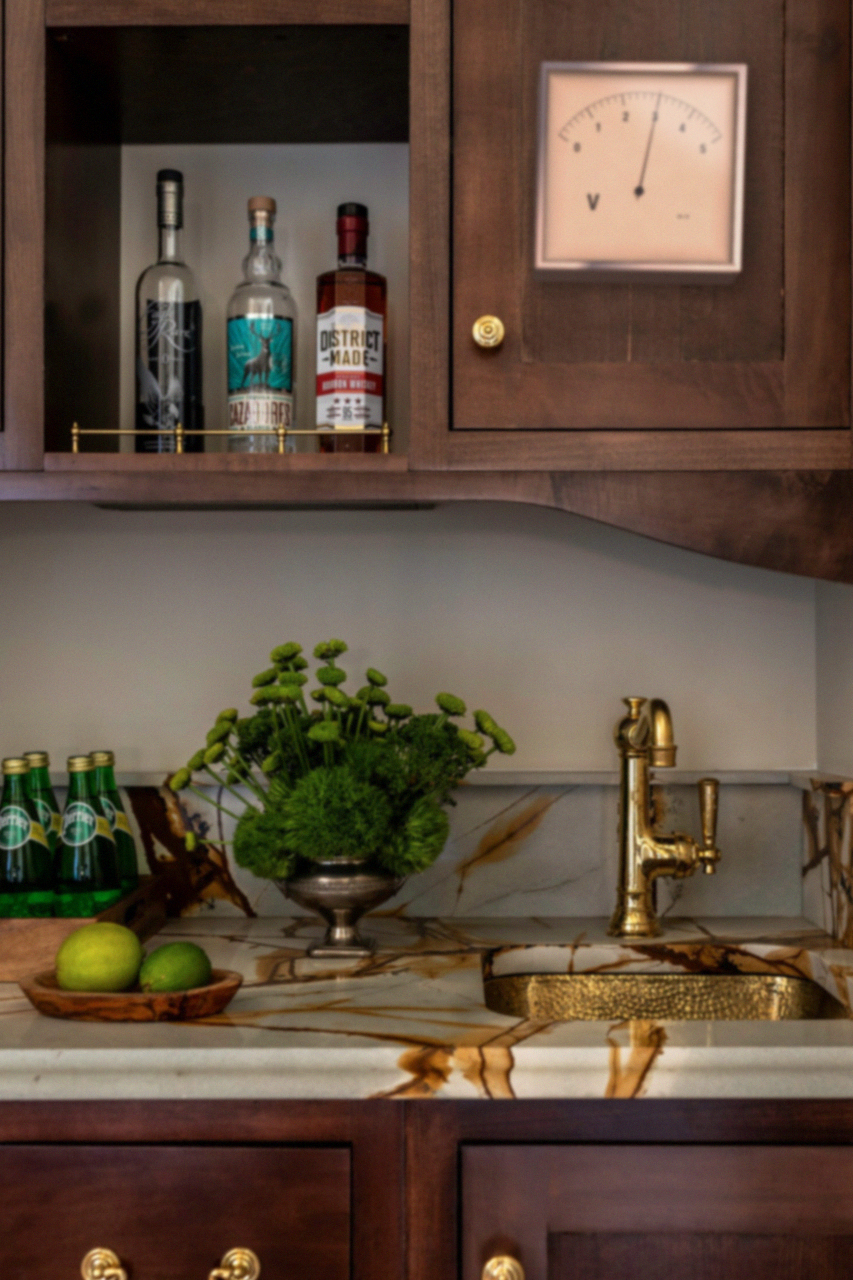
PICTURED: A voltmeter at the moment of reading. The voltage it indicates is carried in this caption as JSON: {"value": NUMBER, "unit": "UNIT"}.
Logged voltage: {"value": 3, "unit": "V"}
